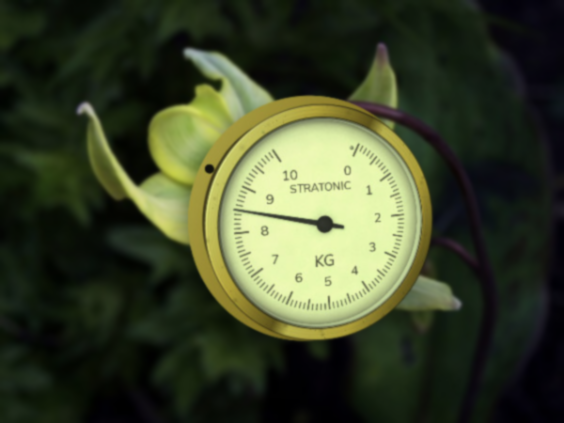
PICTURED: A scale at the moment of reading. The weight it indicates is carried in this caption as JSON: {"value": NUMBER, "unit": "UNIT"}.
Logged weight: {"value": 8.5, "unit": "kg"}
